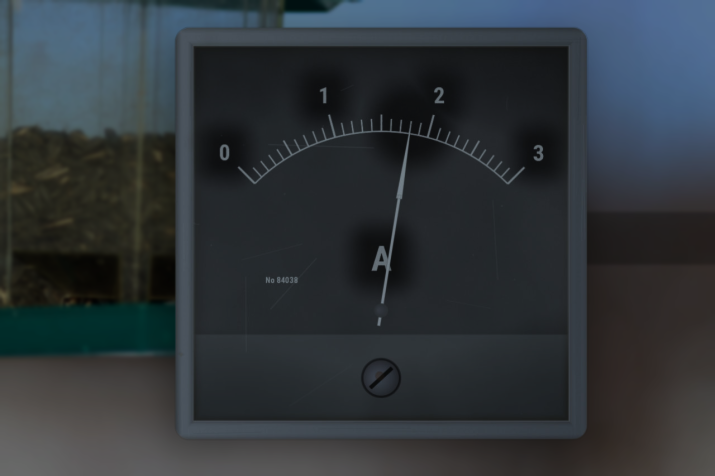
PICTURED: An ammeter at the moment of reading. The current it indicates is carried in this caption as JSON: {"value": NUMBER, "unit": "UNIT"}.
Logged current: {"value": 1.8, "unit": "A"}
